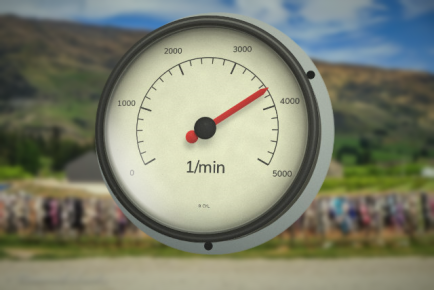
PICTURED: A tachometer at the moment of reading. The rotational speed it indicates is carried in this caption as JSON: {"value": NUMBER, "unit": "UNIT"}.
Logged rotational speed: {"value": 3700, "unit": "rpm"}
